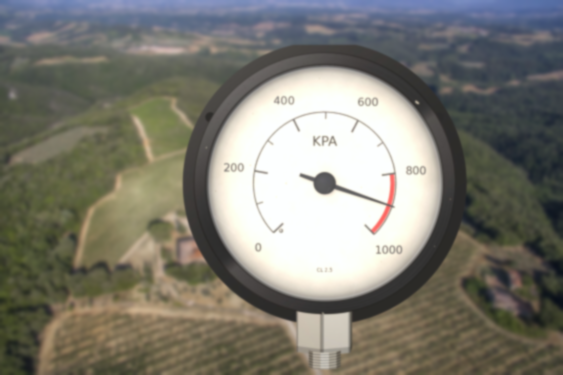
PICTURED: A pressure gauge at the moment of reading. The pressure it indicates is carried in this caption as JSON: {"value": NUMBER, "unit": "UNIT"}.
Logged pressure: {"value": 900, "unit": "kPa"}
